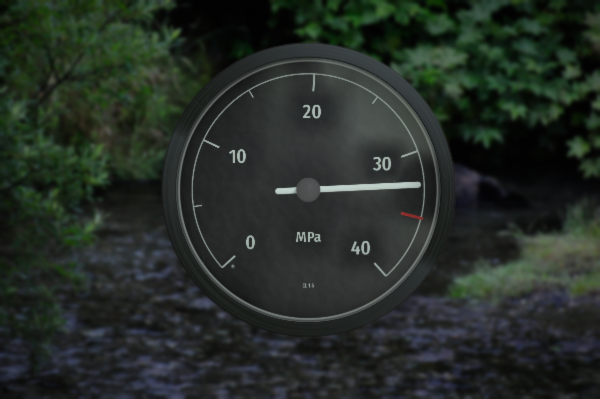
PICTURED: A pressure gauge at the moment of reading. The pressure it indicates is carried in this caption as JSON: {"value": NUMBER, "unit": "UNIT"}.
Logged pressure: {"value": 32.5, "unit": "MPa"}
